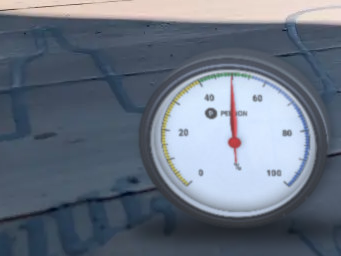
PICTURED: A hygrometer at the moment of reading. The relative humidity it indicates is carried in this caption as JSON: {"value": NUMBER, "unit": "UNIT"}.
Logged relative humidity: {"value": 50, "unit": "%"}
